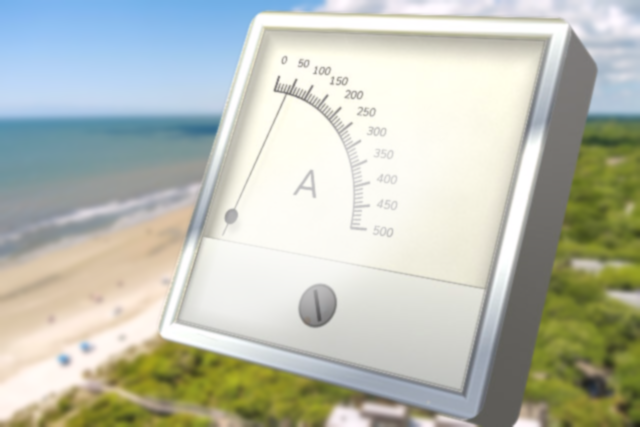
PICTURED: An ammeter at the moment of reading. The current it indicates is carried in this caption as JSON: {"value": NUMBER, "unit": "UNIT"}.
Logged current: {"value": 50, "unit": "A"}
